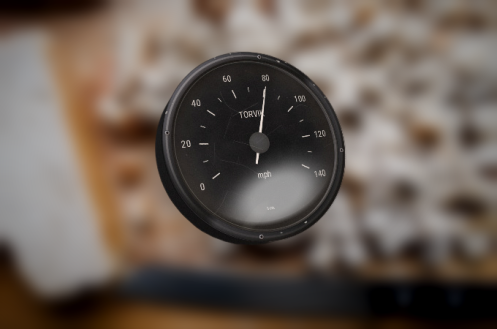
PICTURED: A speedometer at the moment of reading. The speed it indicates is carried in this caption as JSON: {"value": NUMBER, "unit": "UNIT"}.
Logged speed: {"value": 80, "unit": "mph"}
